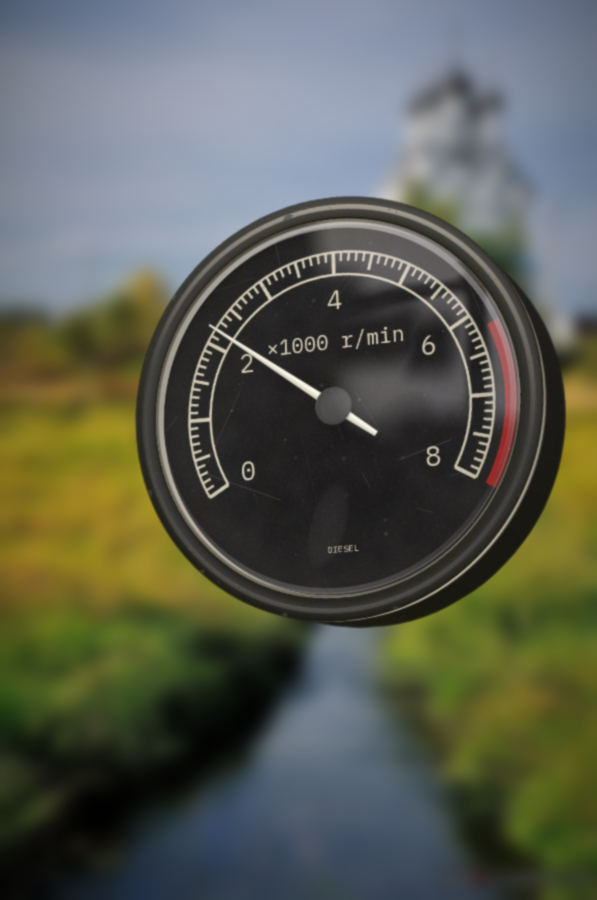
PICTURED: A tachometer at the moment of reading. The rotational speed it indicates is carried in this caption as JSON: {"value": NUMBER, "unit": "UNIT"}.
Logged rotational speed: {"value": 2200, "unit": "rpm"}
